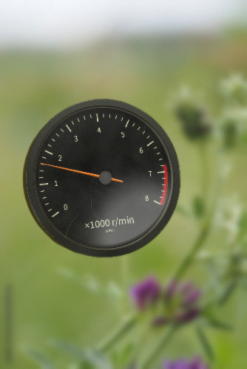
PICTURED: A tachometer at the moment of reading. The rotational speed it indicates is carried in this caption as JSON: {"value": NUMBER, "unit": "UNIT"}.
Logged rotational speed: {"value": 1600, "unit": "rpm"}
